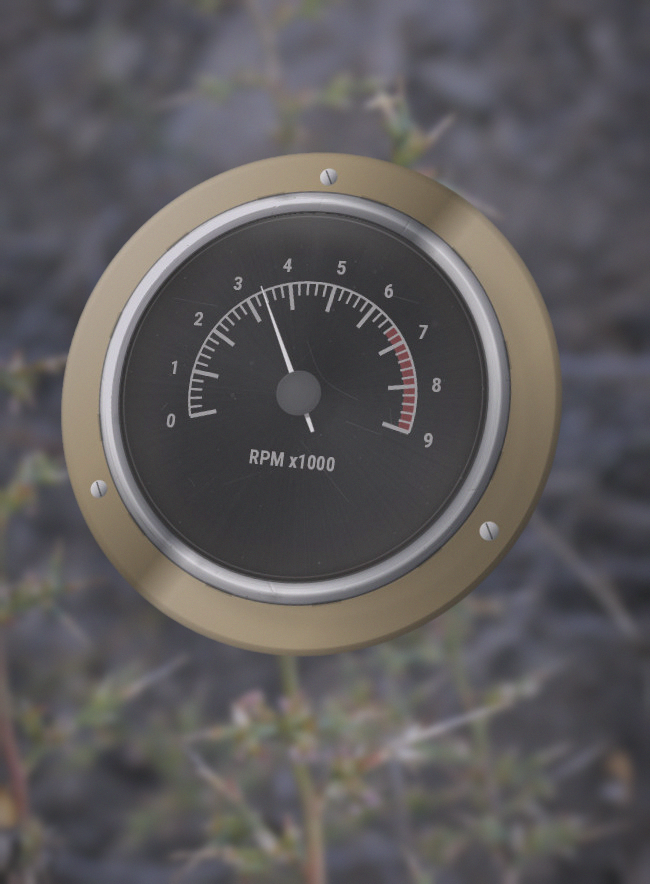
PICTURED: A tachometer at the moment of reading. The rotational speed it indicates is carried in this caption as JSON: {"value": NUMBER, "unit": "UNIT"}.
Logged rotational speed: {"value": 3400, "unit": "rpm"}
